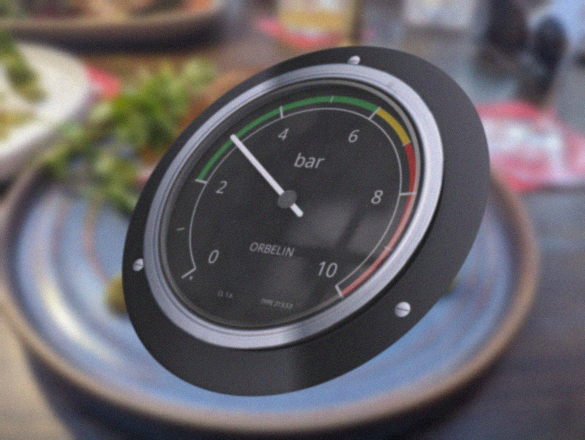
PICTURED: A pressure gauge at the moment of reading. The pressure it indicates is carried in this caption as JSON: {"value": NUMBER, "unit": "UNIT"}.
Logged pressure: {"value": 3, "unit": "bar"}
